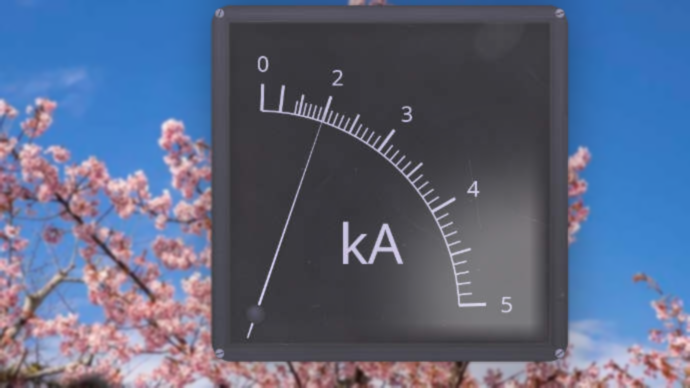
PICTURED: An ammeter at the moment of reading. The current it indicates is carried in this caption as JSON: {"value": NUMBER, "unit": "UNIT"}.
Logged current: {"value": 2, "unit": "kA"}
